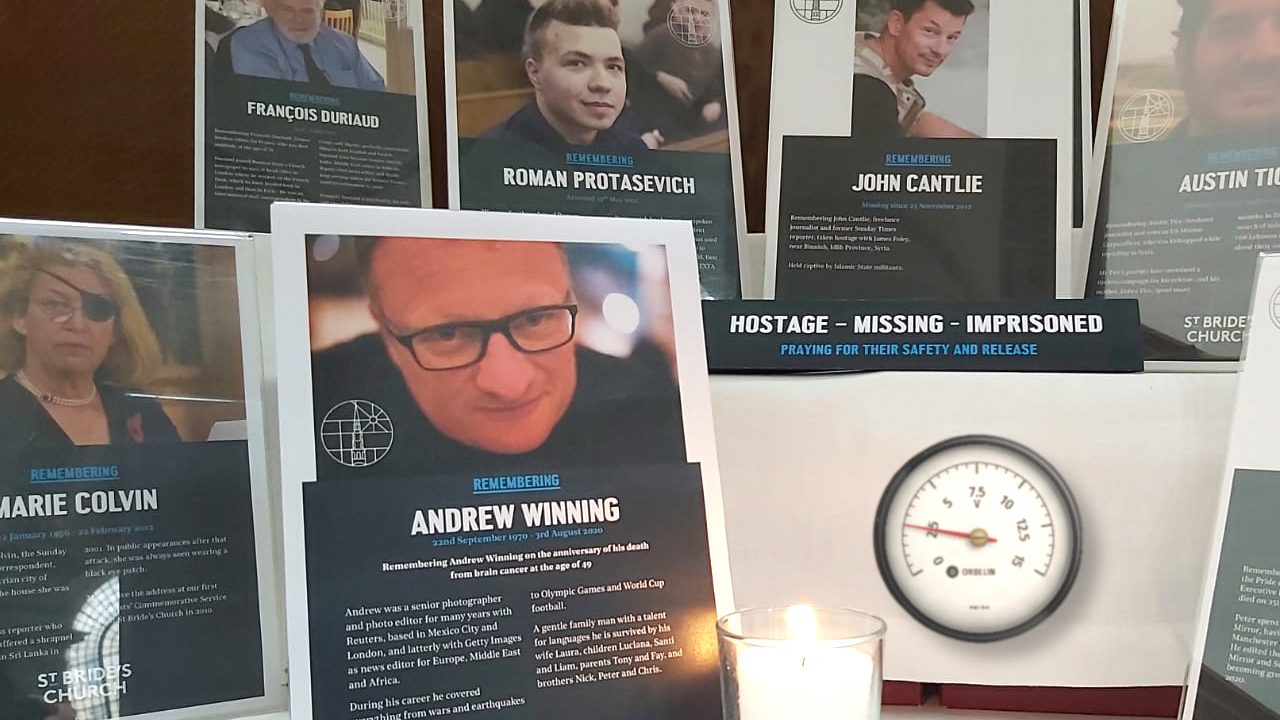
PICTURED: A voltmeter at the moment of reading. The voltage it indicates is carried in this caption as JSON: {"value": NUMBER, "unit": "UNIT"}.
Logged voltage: {"value": 2.5, "unit": "V"}
